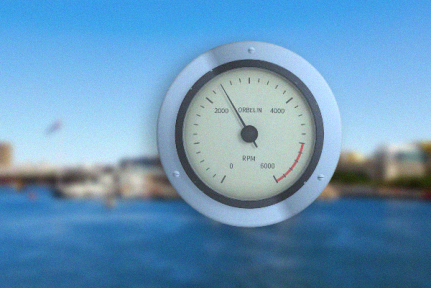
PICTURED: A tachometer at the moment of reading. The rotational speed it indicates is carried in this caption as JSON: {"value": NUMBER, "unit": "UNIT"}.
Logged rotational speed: {"value": 2400, "unit": "rpm"}
